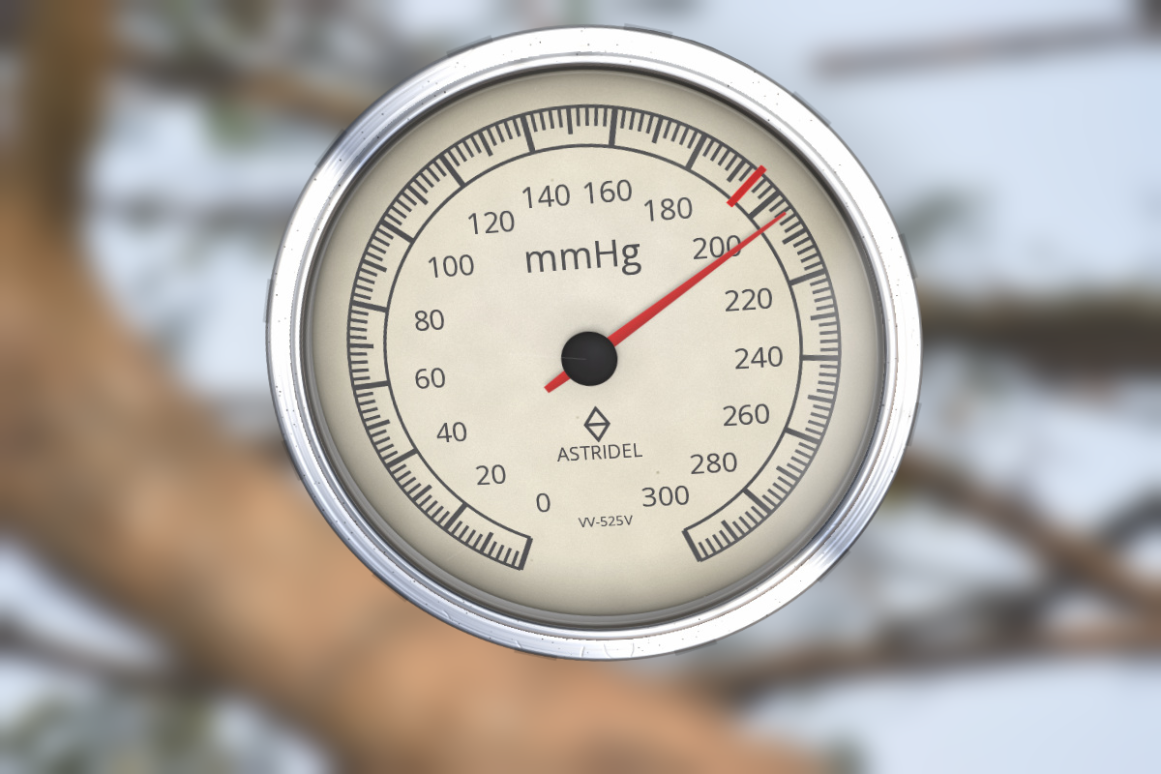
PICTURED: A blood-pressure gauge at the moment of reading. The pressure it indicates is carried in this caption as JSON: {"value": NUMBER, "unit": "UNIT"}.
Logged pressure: {"value": 204, "unit": "mmHg"}
